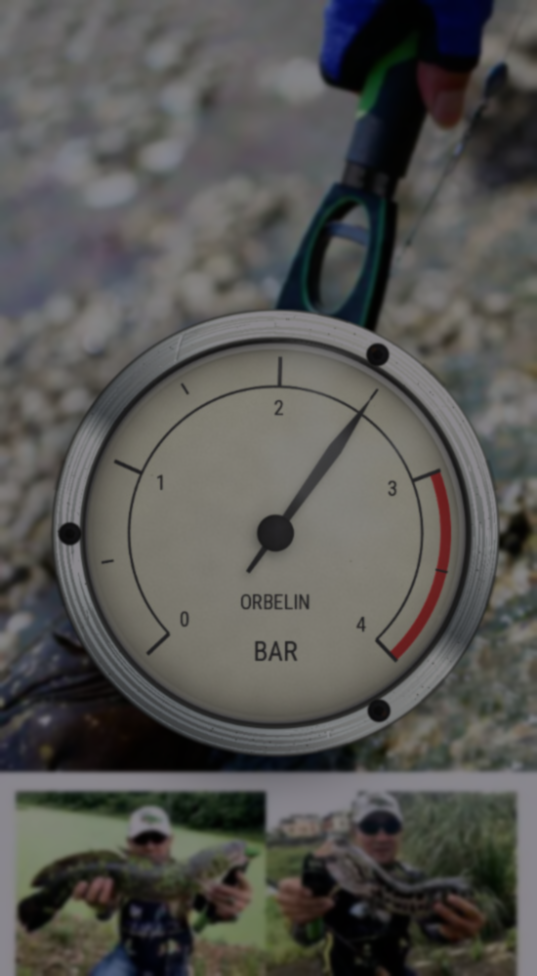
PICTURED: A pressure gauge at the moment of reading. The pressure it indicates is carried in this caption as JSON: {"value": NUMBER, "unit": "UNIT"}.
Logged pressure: {"value": 2.5, "unit": "bar"}
